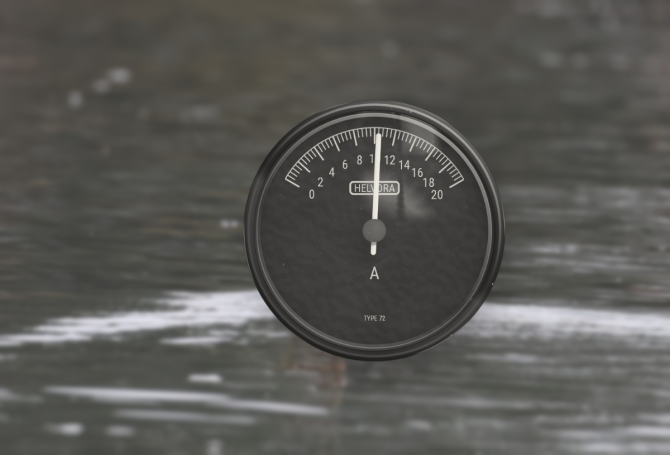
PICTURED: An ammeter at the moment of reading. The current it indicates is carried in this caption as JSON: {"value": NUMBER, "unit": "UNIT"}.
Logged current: {"value": 10.4, "unit": "A"}
